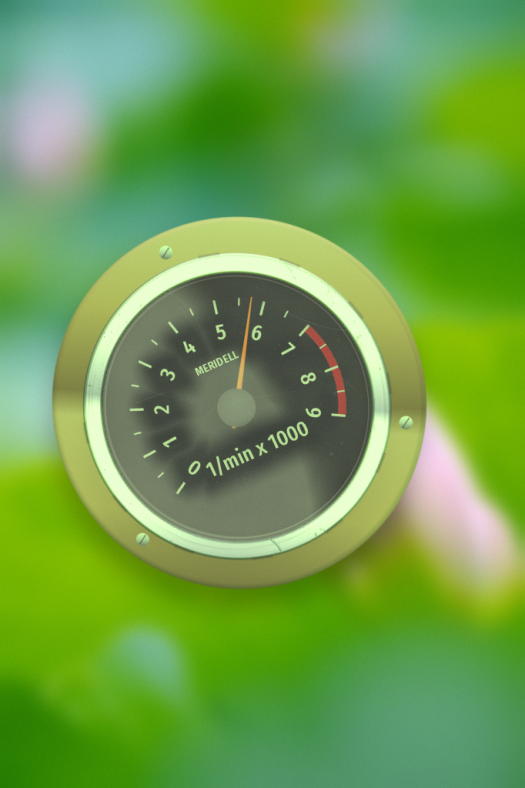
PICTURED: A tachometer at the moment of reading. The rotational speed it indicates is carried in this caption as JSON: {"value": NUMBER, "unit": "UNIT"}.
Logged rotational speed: {"value": 5750, "unit": "rpm"}
